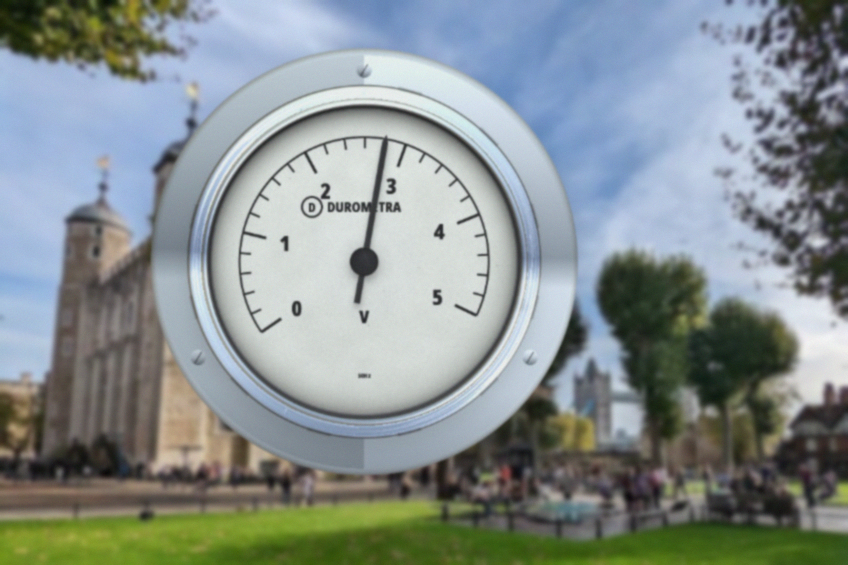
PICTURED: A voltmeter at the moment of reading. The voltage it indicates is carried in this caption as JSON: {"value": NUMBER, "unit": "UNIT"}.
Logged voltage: {"value": 2.8, "unit": "V"}
